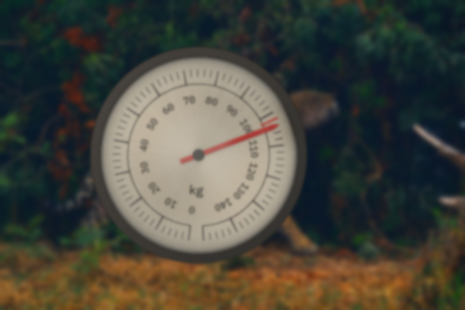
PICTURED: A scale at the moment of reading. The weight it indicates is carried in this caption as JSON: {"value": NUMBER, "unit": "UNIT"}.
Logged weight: {"value": 104, "unit": "kg"}
